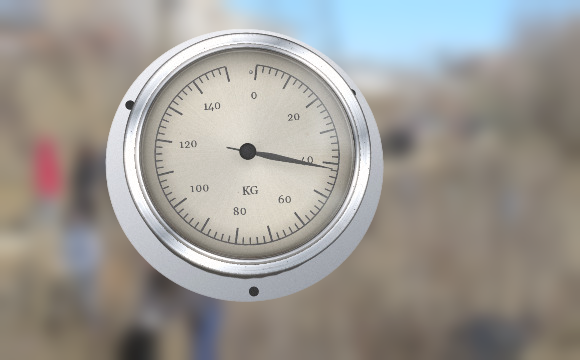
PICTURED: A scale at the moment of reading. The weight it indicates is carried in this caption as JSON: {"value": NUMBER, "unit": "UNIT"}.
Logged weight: {"value": 42, "unit": "kg"}
